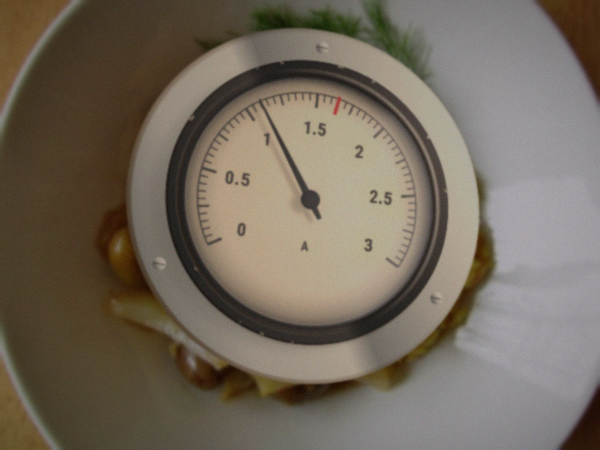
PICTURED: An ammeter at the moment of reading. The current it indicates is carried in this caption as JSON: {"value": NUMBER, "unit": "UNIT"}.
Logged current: {"value": 1.1, "unit": "A"}
